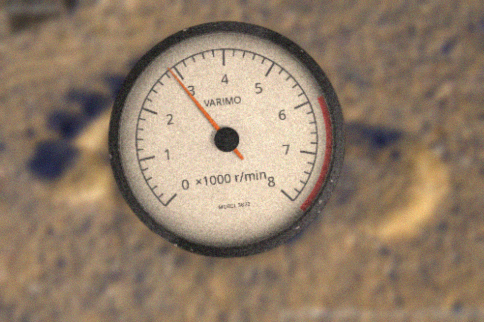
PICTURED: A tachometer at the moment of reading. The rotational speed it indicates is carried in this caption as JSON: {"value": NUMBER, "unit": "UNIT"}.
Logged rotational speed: {"value": 2900, "unit": "rpm"}
